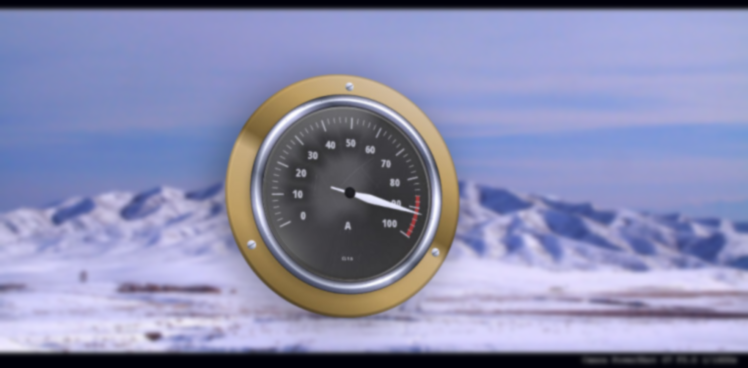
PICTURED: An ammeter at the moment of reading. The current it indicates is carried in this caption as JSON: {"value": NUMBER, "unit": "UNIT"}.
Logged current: {"value": 92, "unit": "A"}
